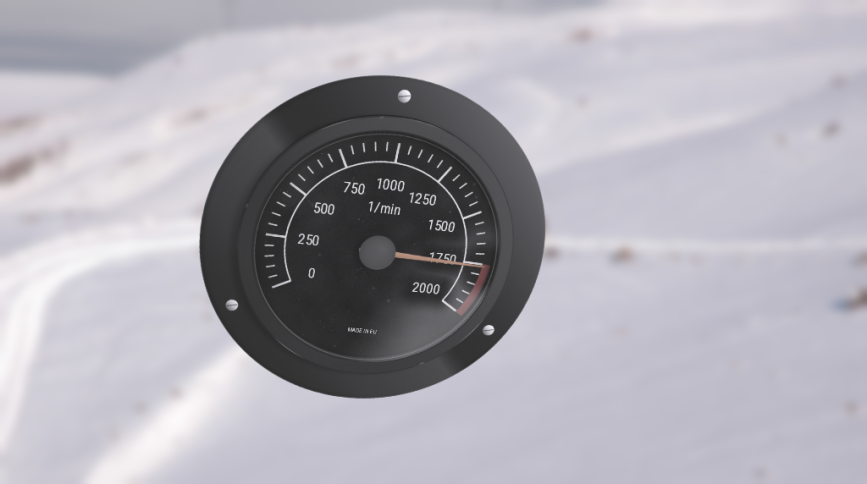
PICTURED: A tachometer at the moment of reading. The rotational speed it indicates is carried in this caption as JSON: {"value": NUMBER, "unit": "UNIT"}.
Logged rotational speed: {"value": 1750, "unit": "rpm"}
